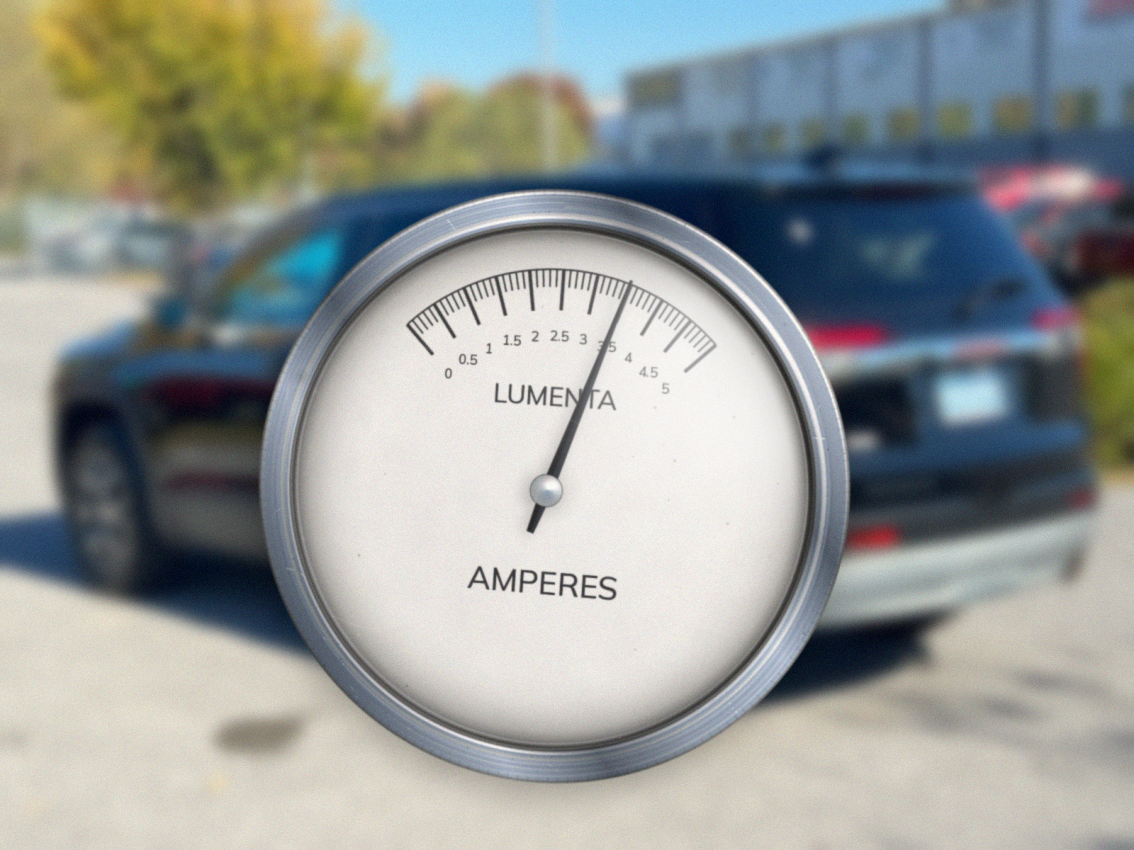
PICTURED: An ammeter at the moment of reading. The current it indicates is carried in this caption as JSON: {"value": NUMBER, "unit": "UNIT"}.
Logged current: {"value": 3.5, "unit": "A"}
